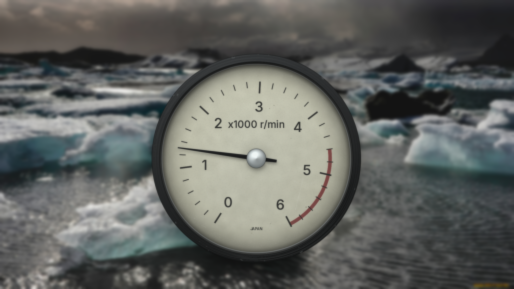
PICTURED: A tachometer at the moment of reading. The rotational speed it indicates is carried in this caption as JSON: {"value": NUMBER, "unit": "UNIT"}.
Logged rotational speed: {"value": 1300, "unit": "rpm"}
